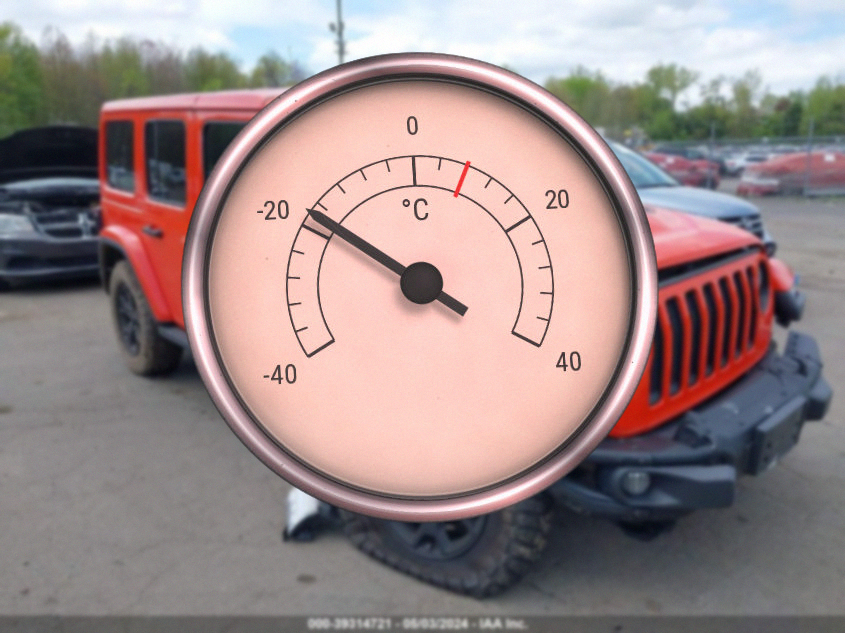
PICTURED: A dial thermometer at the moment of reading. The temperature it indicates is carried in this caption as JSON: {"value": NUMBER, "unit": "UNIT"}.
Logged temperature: {"value": -18, "unit": "°C"}
